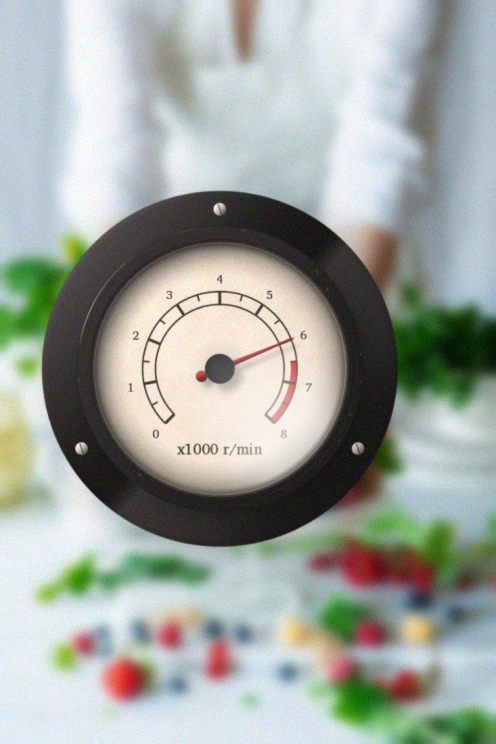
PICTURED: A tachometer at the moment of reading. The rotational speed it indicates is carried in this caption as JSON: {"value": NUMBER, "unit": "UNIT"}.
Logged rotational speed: {"value": 6000, "unit": "rpm"}
